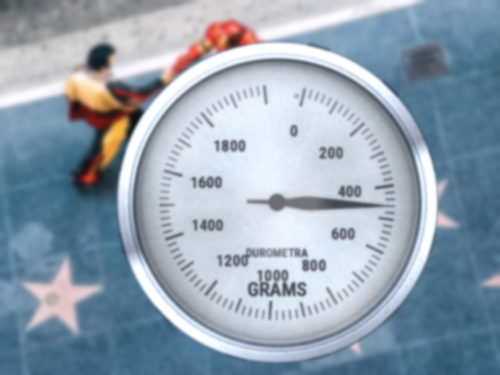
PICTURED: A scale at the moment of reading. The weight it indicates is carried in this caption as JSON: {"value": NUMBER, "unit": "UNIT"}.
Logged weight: {"value": 460, "unit": "g"}
